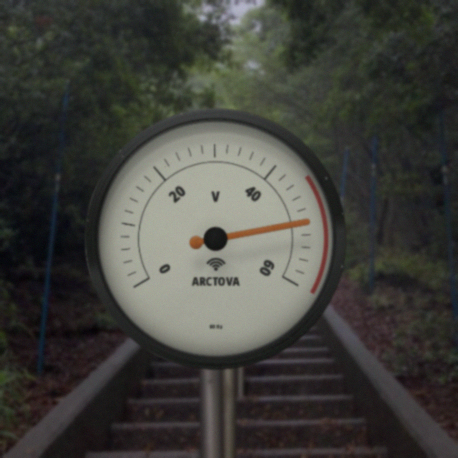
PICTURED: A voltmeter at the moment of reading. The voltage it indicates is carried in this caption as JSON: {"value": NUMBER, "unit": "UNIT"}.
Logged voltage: {"value": 50, "unit": "V"}
